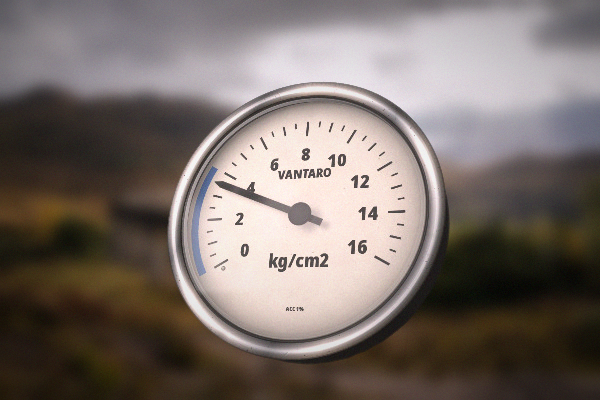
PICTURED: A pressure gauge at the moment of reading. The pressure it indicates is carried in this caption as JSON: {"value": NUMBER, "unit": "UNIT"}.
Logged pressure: {"value": 3.5, "unit": "kg/cm²"}
